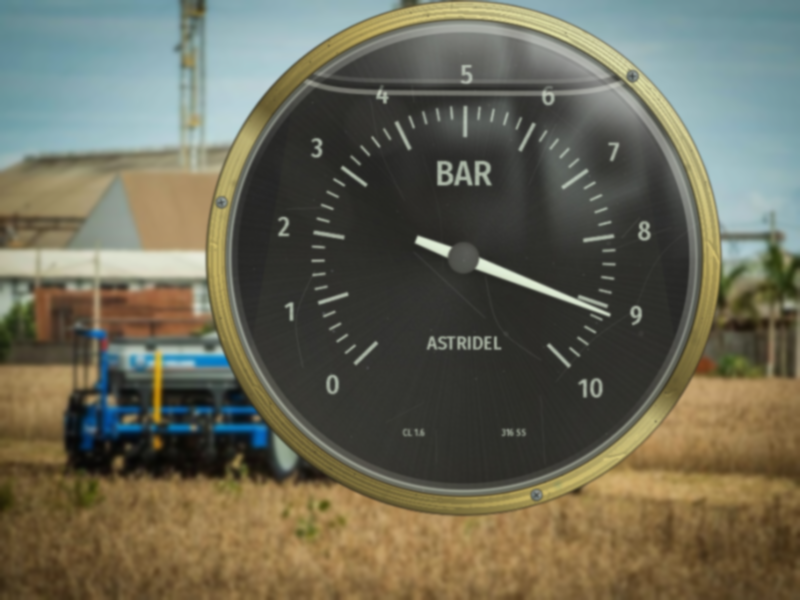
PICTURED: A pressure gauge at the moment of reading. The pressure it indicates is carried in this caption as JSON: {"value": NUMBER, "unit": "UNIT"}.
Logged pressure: {"value": 9.1, "unit": "bar"}
